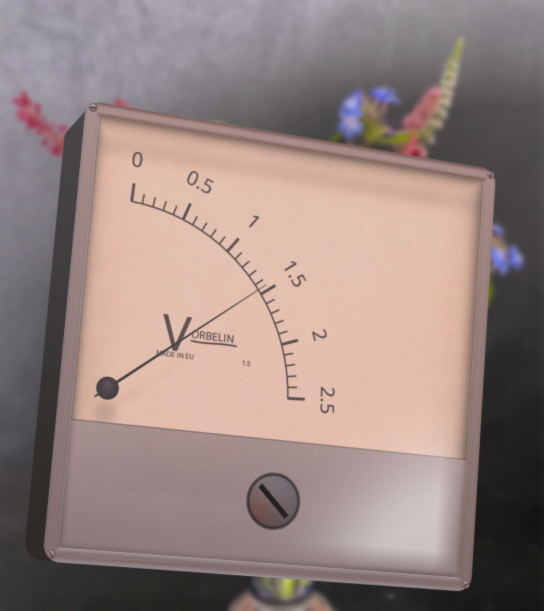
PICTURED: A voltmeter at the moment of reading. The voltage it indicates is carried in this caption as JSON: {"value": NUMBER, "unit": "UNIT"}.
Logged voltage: {"value": 1.45, "unit": "V"}
